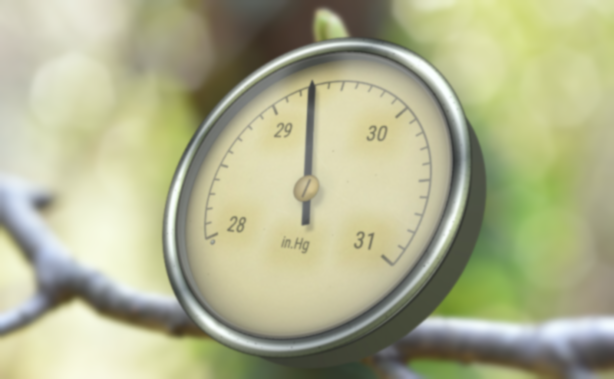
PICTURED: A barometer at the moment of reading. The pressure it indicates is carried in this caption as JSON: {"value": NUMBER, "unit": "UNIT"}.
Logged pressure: {"value": 29.3, "unit": "inHg"}
